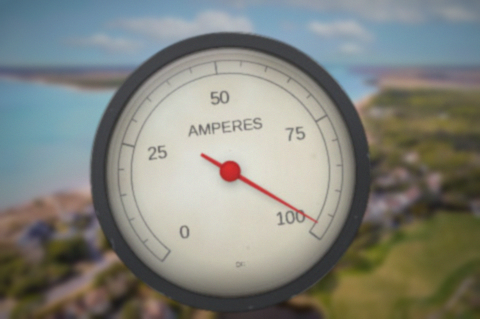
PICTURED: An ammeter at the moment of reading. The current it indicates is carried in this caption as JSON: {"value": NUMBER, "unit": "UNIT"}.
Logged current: {"value": 97.5, "unit": "A"}
